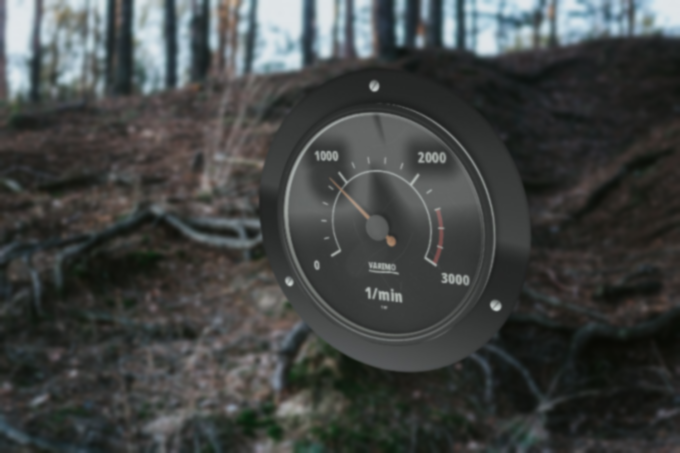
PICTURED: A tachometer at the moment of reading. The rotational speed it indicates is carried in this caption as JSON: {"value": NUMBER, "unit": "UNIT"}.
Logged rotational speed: {"value": 900, "unit": "rpm"}
